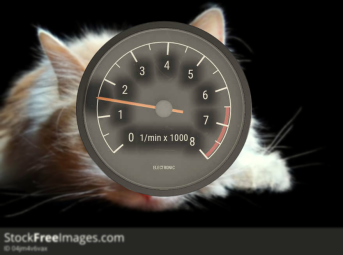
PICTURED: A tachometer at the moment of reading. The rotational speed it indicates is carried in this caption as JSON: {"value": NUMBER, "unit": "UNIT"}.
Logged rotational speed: {"value": 1500, "unit": "rpm"}
